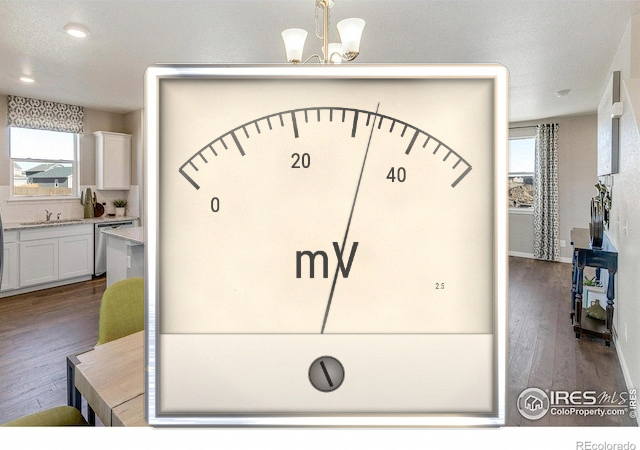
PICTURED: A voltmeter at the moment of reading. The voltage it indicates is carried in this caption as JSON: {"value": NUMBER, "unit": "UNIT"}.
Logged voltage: {"value": 33, "unit": "mV"}
